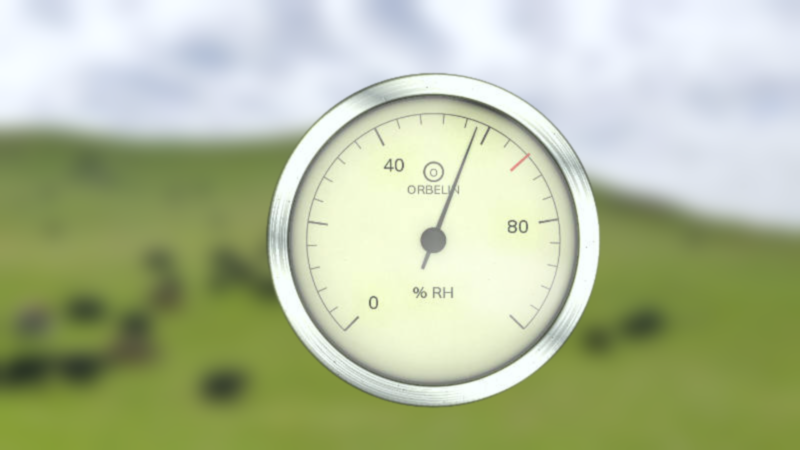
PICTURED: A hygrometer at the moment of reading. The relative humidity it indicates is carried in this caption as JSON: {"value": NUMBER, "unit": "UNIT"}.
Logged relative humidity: {"value": 58, "unit": "%"}
